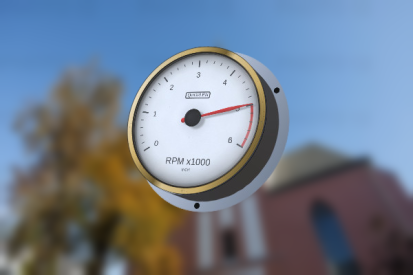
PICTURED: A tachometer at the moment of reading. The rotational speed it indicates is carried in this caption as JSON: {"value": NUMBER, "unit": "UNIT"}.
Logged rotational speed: {"value": 5000, "unit": "rpm"}
